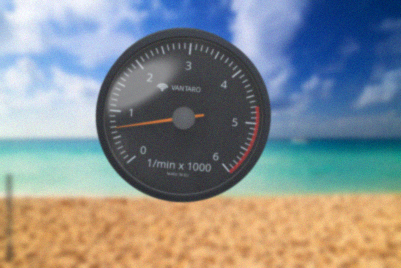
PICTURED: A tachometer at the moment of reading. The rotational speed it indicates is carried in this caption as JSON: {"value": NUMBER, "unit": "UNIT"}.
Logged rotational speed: {"value": 700, "unit": "rpm"}
